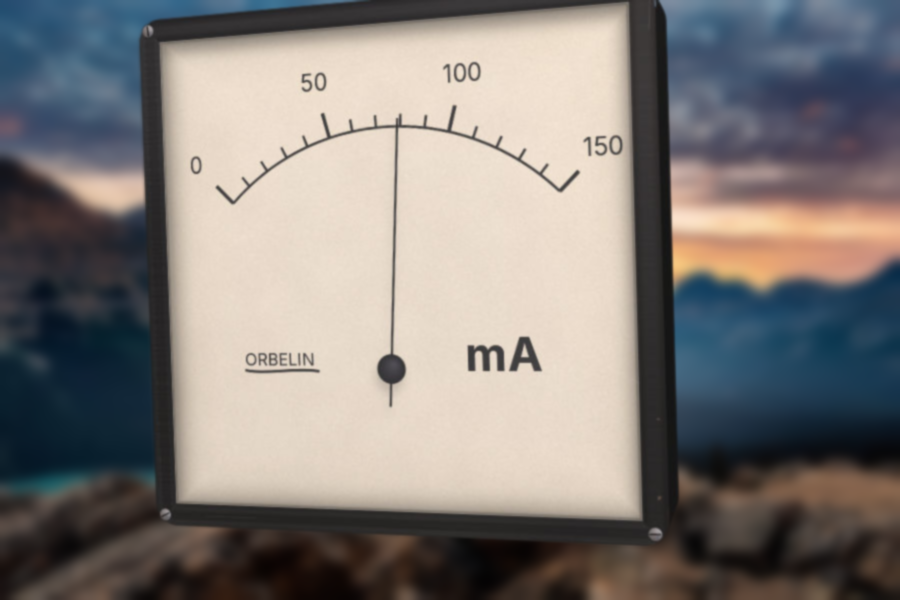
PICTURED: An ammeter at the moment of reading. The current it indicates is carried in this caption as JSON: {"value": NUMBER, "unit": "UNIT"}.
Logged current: {"value": 80, "unit": "mA"}
